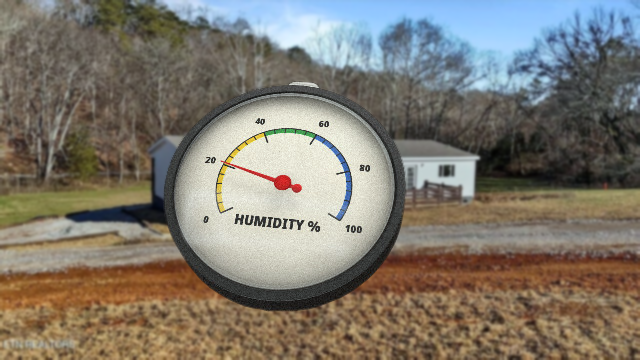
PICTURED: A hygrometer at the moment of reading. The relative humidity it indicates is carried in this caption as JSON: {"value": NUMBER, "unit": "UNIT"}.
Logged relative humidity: {"value": 20, "unit": "%"}
